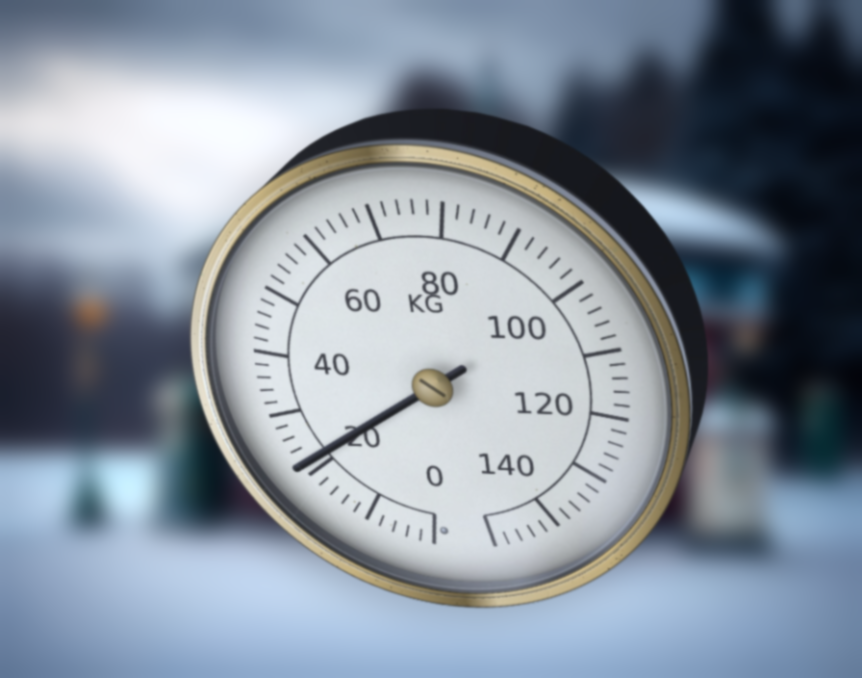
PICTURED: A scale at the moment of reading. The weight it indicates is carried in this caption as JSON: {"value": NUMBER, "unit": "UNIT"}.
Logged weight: {"value": 22, "unit": "kg"}
